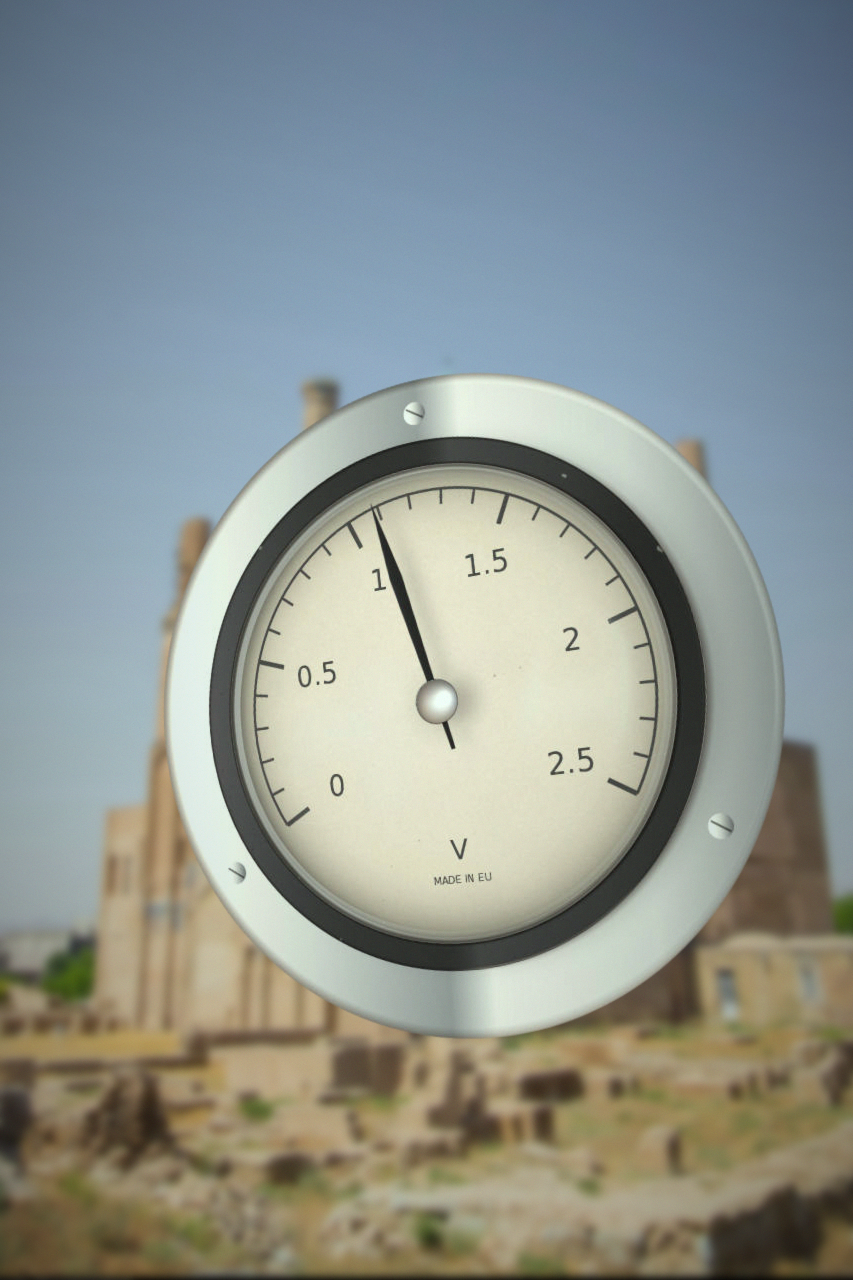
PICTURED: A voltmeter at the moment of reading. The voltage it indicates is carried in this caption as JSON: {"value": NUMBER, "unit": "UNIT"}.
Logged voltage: {"value": 1.1, "unit": "V"}
